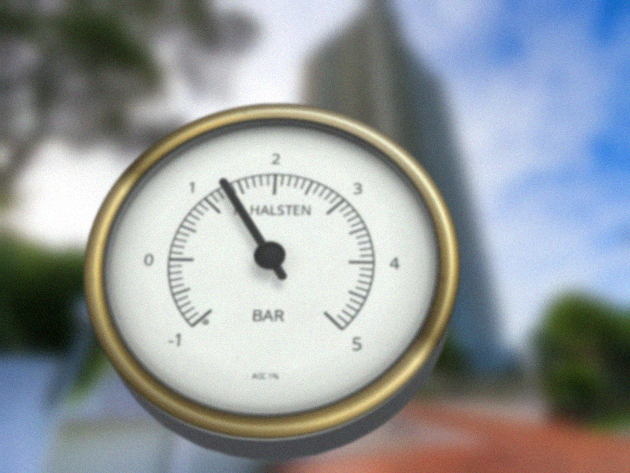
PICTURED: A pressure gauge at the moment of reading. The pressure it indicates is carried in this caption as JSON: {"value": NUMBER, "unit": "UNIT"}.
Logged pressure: {"value": 1.3, "unit": "bar"}
